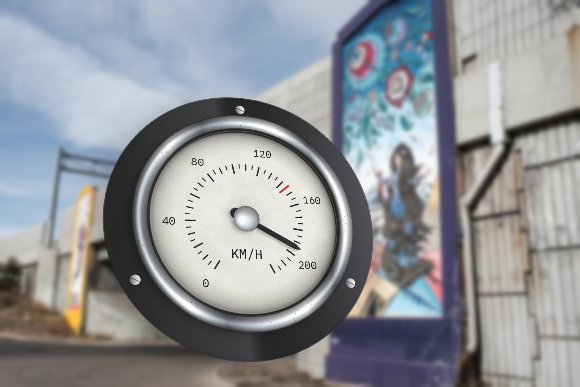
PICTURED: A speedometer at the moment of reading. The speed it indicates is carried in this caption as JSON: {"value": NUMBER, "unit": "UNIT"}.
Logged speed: {"value": 195, "unit": "km/h"}
